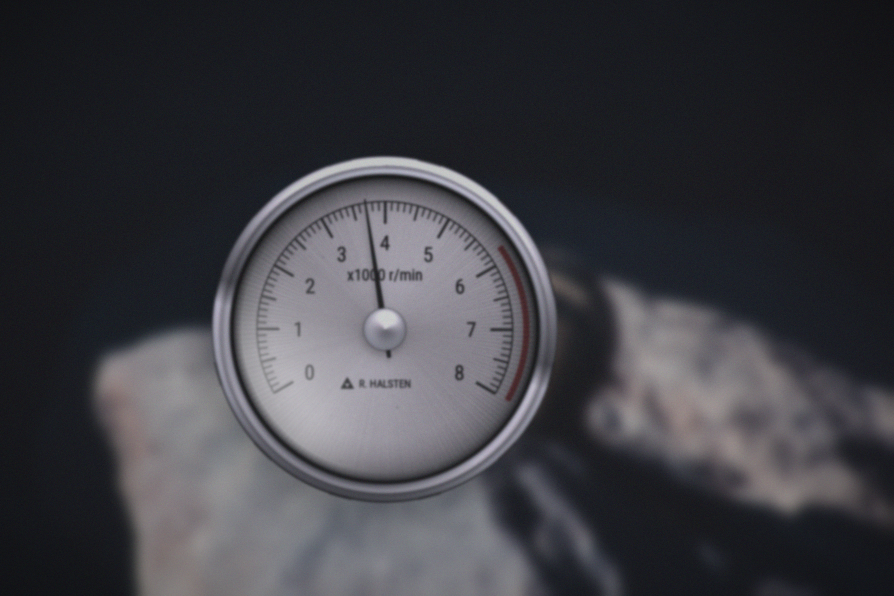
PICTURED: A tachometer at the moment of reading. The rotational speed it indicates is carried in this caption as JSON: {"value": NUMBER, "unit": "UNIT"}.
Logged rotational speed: {"value": 3700, "unit": "rpm"}
